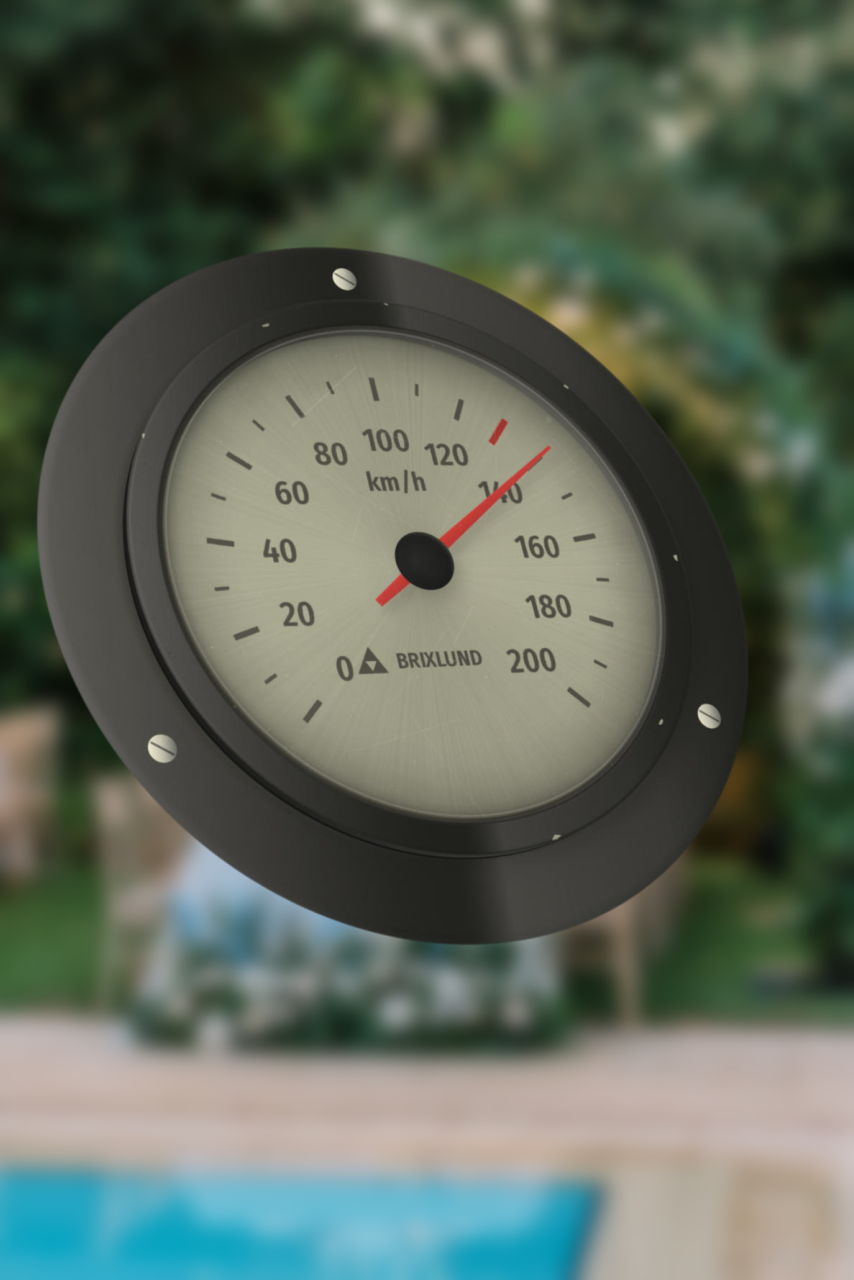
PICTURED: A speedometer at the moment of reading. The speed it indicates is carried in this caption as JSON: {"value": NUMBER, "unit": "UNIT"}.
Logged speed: {"value": 140, "unit": "km/h"}
